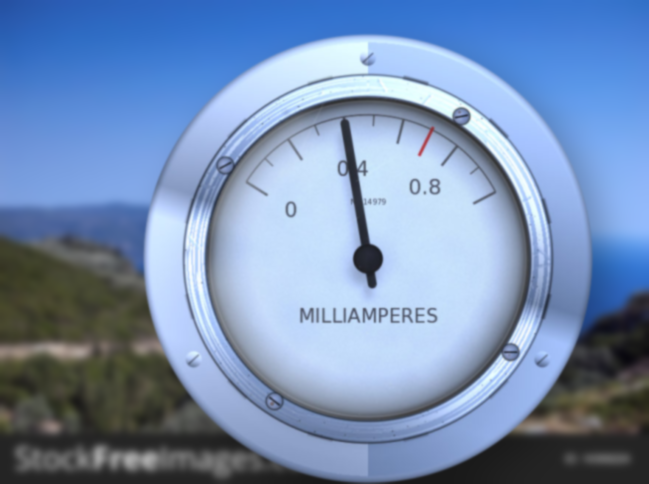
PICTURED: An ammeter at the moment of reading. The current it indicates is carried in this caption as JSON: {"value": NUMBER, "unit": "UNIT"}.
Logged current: {"value": 0.4, "unit": "mA"}
